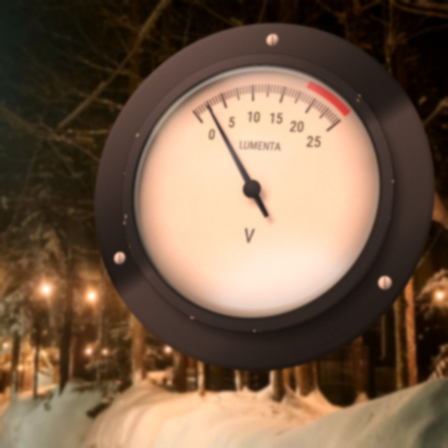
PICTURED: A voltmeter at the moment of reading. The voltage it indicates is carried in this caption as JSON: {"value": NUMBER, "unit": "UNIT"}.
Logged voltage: {"value": 2.5, "unit": "V"}
